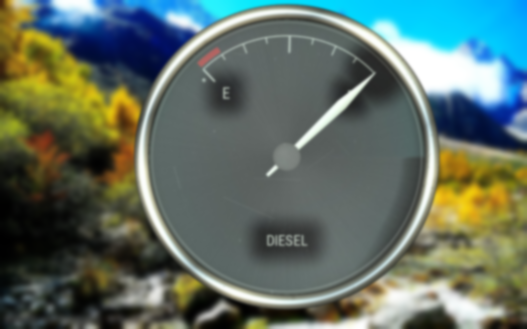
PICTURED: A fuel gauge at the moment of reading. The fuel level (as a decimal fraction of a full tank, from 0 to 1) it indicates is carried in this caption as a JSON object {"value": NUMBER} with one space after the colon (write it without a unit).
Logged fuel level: {"value": 1}
